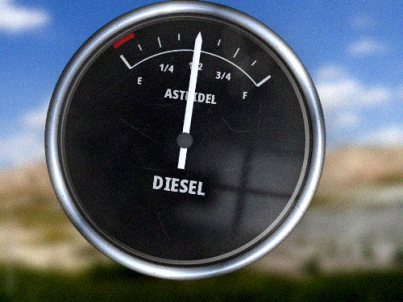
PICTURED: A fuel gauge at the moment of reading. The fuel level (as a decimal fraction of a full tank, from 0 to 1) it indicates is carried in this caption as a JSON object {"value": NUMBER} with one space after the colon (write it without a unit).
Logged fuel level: {"value": 0.5}
